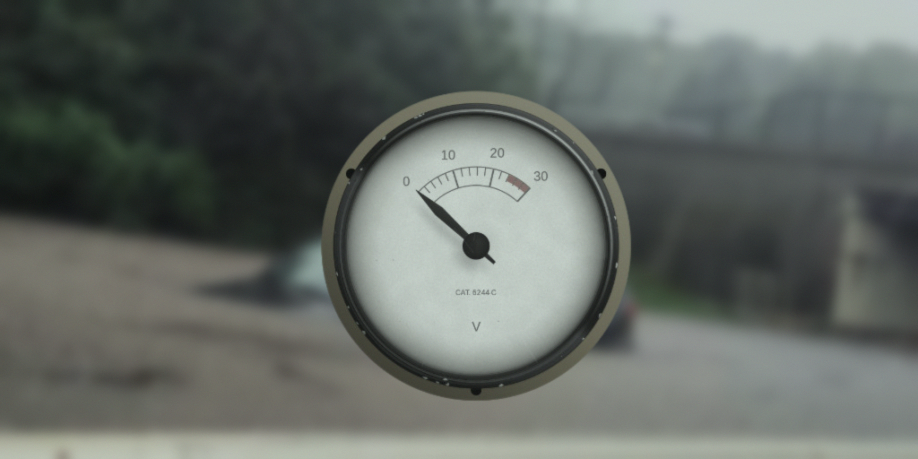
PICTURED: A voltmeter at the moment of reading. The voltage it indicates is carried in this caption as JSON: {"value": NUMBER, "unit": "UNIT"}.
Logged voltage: {"value": 0, "unit": "V"}
